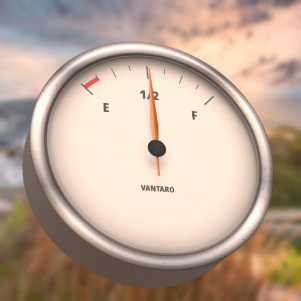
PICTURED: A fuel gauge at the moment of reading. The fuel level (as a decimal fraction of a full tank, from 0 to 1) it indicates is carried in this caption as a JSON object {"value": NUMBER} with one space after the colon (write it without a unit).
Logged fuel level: {"value": 0.5}
